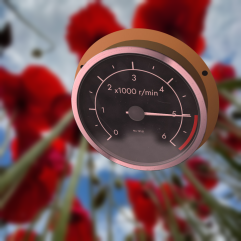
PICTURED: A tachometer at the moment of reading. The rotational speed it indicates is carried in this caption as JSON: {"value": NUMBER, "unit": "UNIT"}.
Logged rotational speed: {"value": 5000, "unit": "rpm"}
